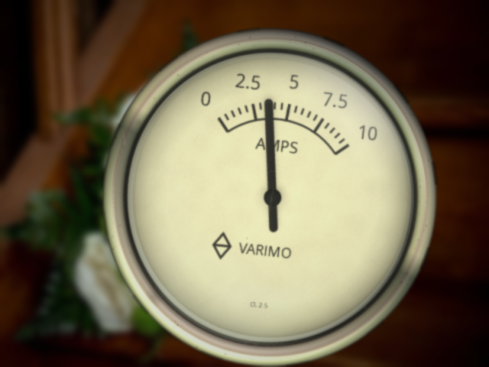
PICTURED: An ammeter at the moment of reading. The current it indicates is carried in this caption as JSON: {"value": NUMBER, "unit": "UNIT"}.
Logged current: {"value": 3.5, "unit": "A"}
